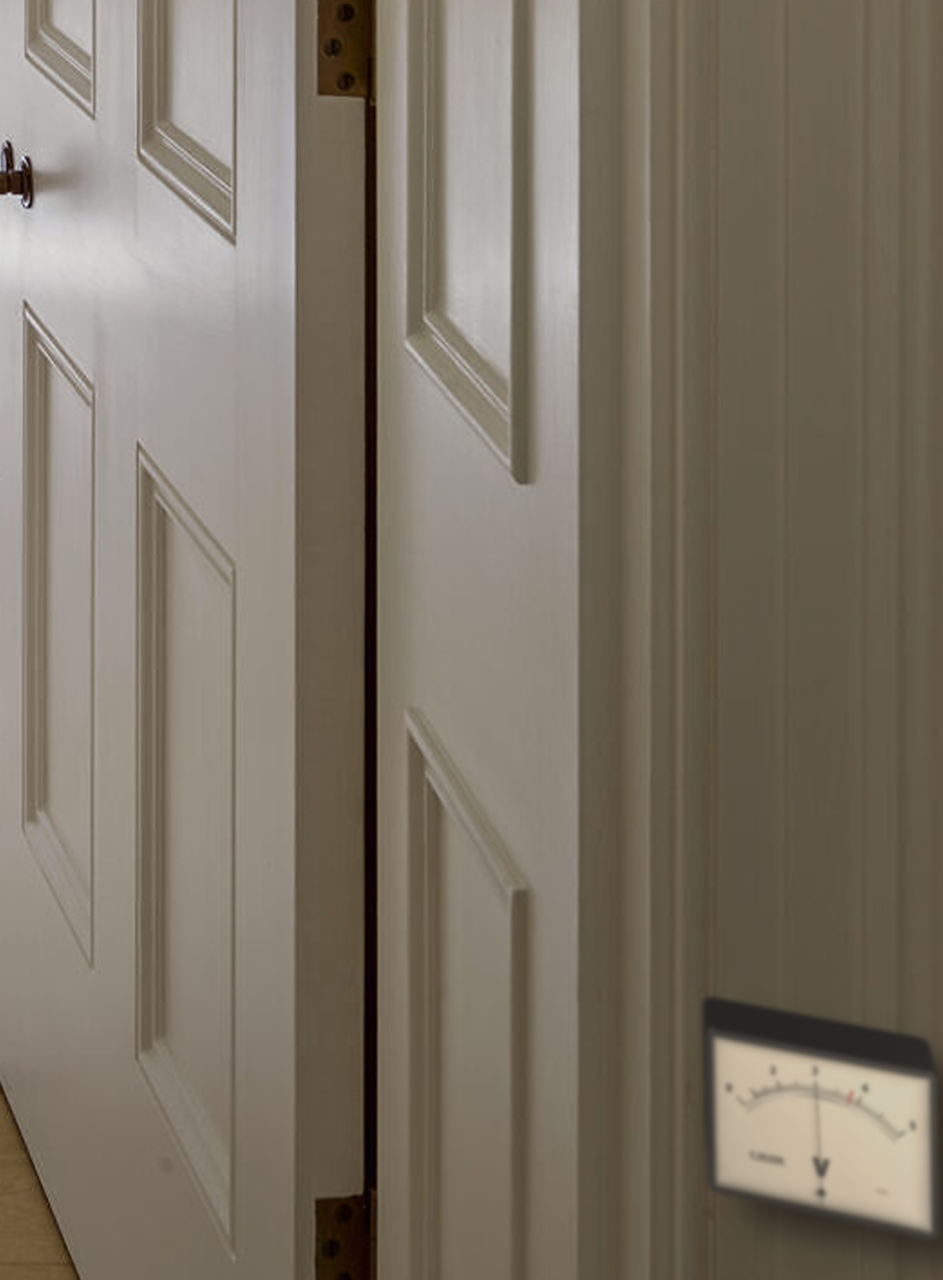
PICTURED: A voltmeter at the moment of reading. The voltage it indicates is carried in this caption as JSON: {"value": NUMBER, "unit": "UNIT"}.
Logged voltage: {"value": 3, "unit": "V"}
